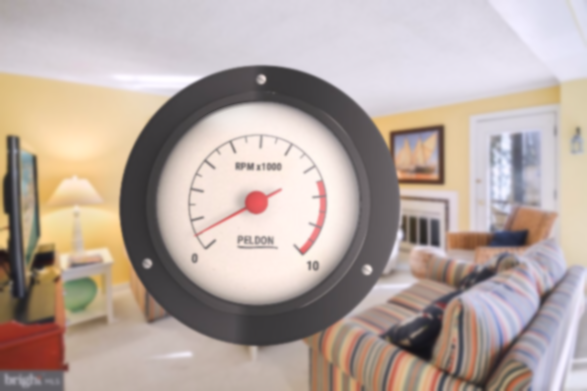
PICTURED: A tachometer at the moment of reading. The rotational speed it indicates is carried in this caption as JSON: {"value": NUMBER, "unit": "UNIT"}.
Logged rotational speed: {"value": 500, "unit": "rpm"}
